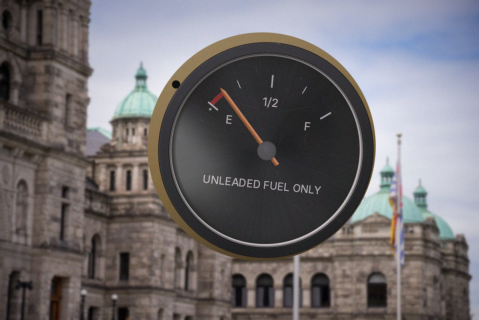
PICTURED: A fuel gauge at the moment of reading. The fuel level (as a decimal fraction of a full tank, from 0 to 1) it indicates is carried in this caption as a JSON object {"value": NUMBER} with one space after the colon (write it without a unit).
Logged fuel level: {"value": 0.125}
